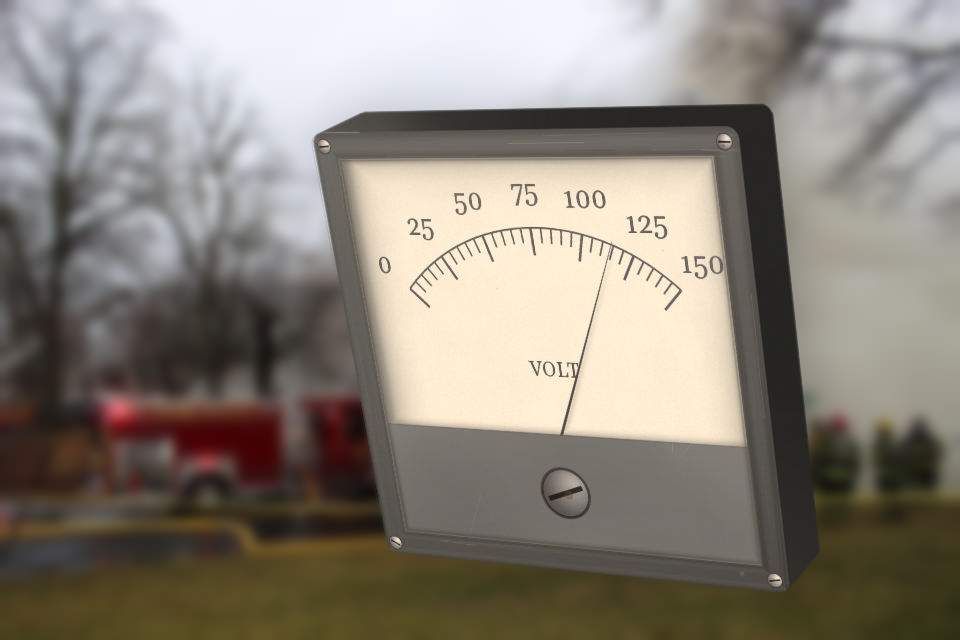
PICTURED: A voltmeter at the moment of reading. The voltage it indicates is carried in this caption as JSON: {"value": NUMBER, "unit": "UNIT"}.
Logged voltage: {"value": 115, "unit": "V"}
